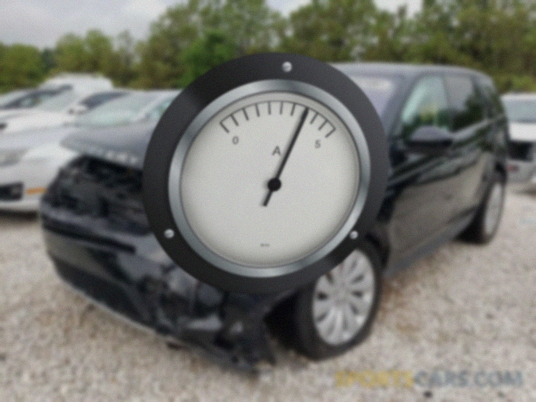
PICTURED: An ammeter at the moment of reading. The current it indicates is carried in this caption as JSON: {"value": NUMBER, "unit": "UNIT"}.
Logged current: {"value": 3.5, "unit": "A"}
